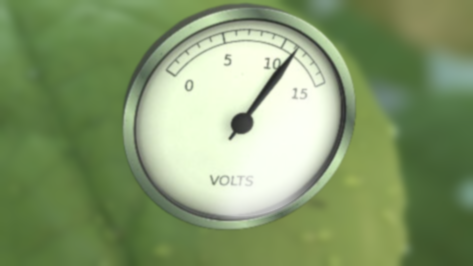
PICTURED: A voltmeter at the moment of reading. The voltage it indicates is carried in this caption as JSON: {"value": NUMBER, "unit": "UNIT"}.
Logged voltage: {"value": 11, "unit": "V"}
